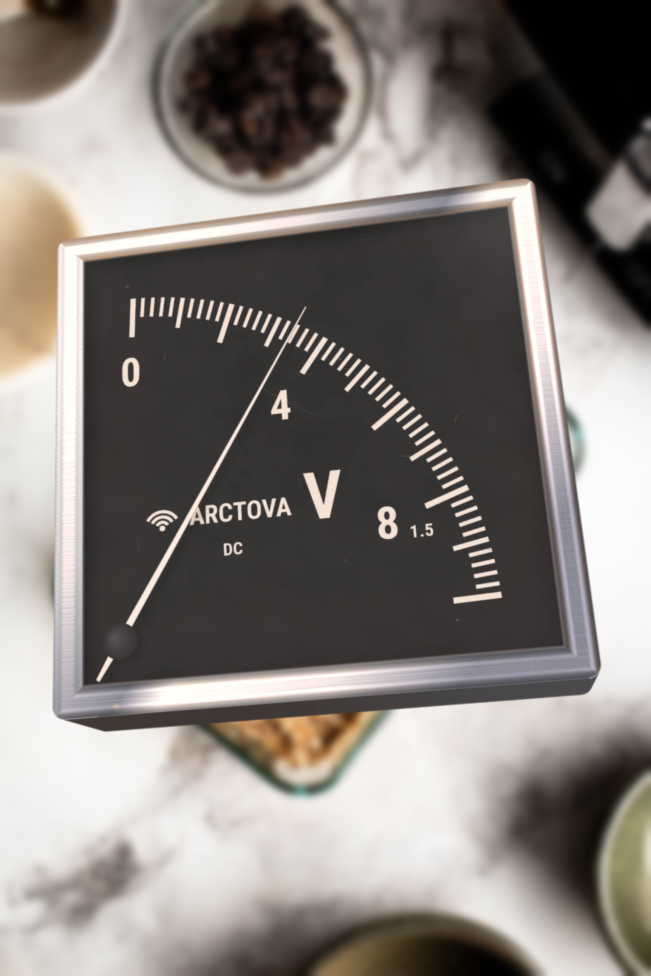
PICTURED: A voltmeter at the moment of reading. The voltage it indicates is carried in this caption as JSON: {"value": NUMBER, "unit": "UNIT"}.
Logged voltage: {"value": 3.4, "unit": "V"}
